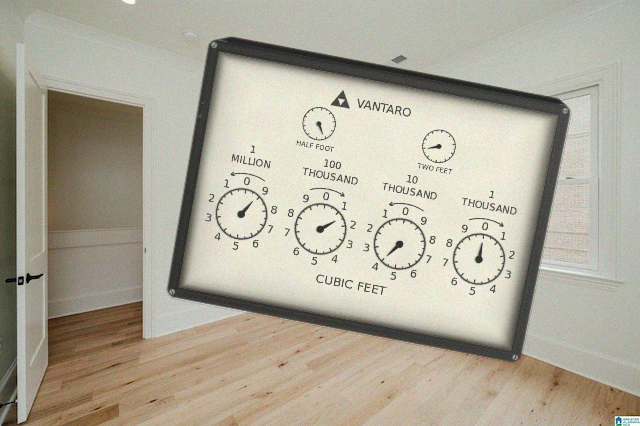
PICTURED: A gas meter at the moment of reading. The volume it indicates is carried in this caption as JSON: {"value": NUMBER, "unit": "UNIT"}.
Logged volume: {"value": 914000, "unit": "ft³"}
